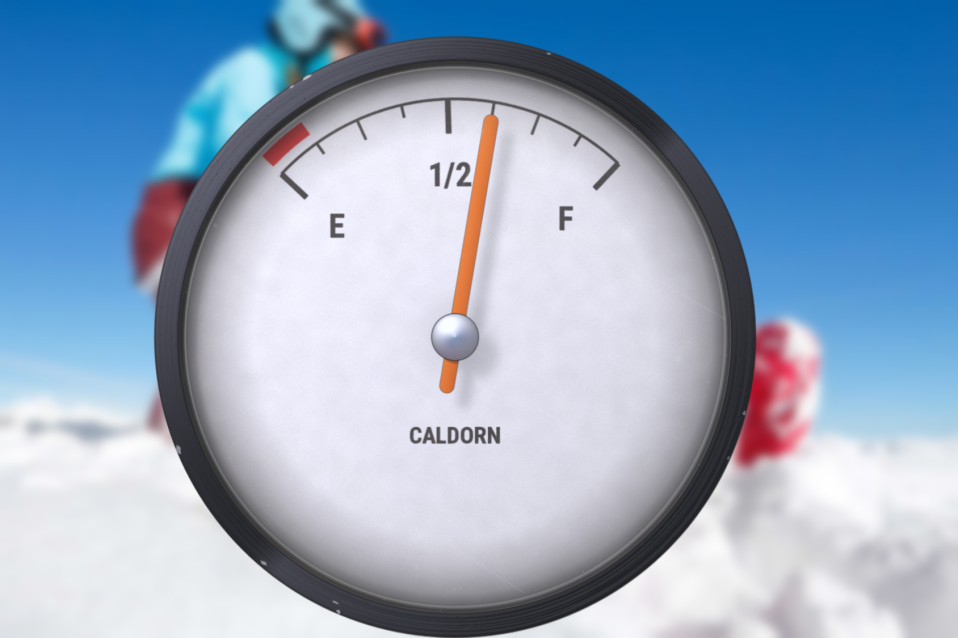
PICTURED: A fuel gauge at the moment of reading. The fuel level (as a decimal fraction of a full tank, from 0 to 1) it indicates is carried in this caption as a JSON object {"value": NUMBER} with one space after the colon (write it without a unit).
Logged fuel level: {"value": 0.625}
